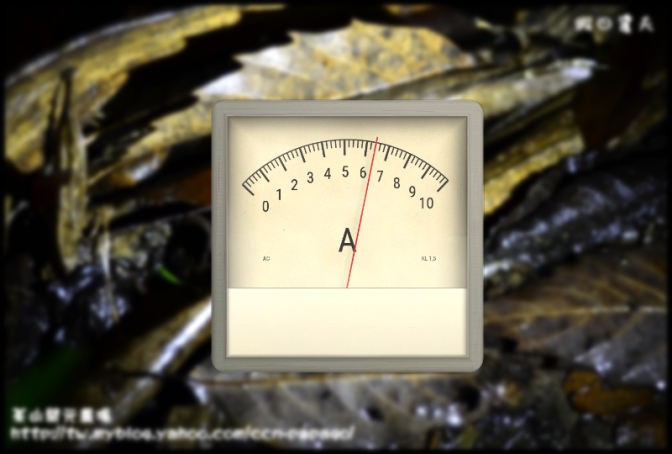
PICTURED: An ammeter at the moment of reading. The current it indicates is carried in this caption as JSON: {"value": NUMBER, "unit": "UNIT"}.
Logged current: {"value": 6.4, "unit": "A"}
